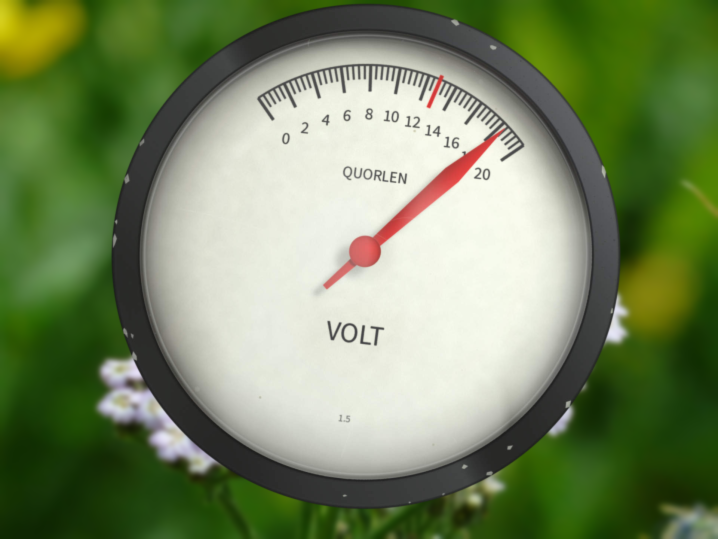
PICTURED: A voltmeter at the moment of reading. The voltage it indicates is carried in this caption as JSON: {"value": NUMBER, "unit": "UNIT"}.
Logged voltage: {"value": 18.4, "unit": "V"}
